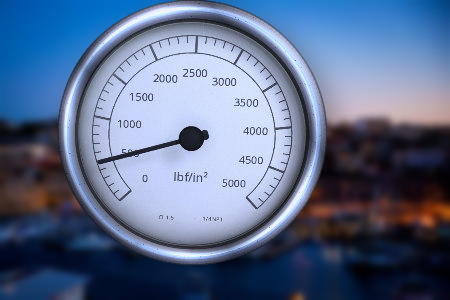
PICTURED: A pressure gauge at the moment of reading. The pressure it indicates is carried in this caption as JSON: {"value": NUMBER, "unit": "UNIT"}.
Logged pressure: {"value": 500, "unit": "psi"}
